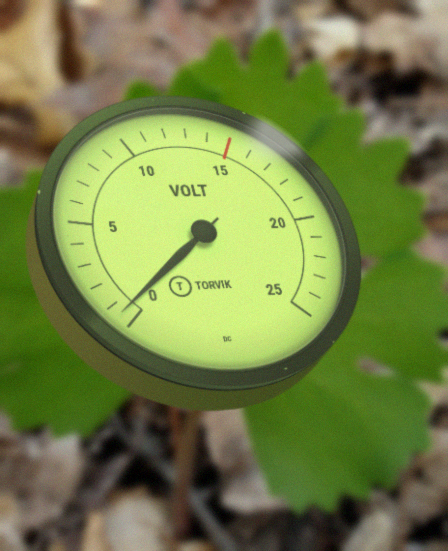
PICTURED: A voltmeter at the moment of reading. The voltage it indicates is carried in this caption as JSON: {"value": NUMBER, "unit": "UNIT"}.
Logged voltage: {"value": 0.5, "unit": "V"}
